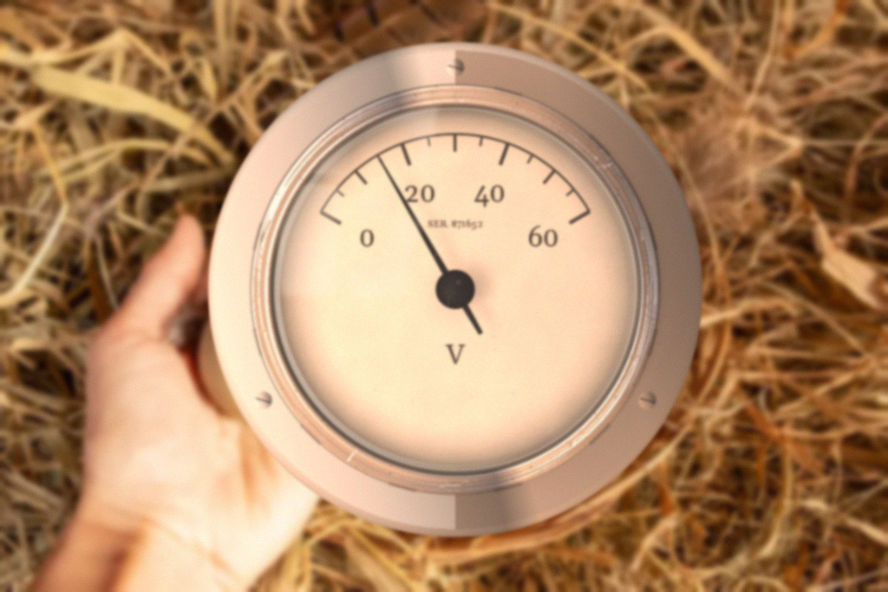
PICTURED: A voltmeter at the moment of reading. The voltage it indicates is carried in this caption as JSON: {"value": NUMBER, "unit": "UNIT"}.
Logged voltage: {"value": 15, "unit": "V"}
